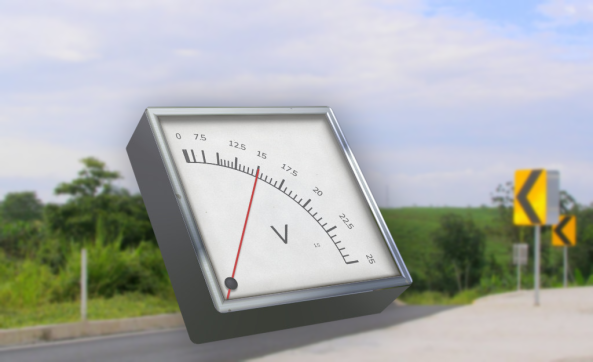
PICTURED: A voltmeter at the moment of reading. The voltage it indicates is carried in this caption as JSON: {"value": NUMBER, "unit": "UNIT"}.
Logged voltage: {"value": 15, "unit": "V"}
